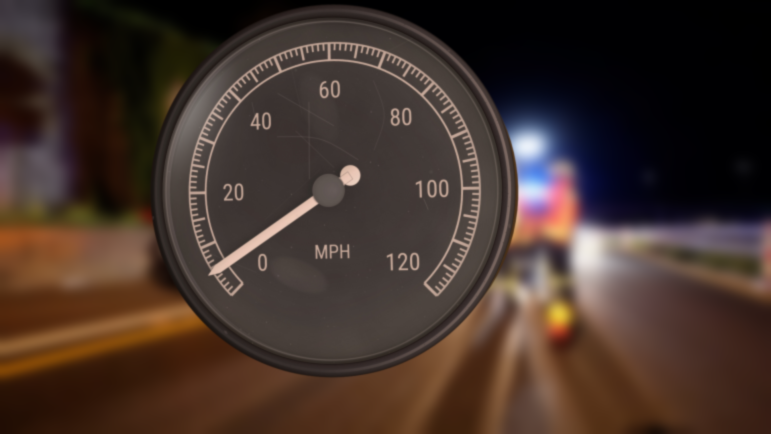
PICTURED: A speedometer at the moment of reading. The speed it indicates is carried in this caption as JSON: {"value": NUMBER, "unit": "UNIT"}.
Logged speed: {"value": 5, "unit": "mph"}
